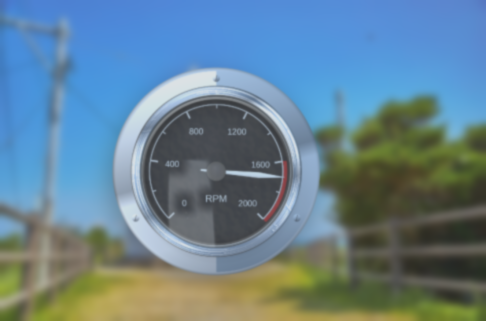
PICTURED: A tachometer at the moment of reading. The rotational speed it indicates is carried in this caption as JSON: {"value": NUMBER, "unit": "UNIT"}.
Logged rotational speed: {"value": 1700, "unit": "rpm"}
